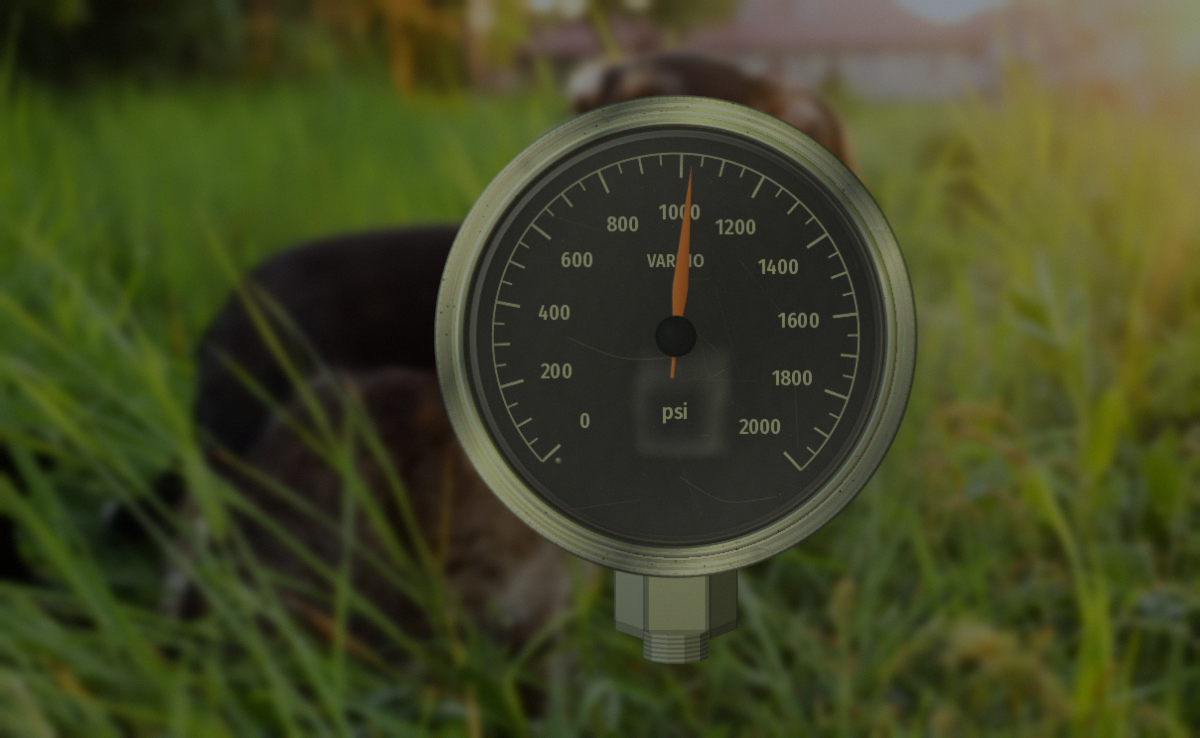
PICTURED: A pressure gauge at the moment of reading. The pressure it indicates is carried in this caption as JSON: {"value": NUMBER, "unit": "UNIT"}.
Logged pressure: {"value": 1025, "unit": "psi"}
